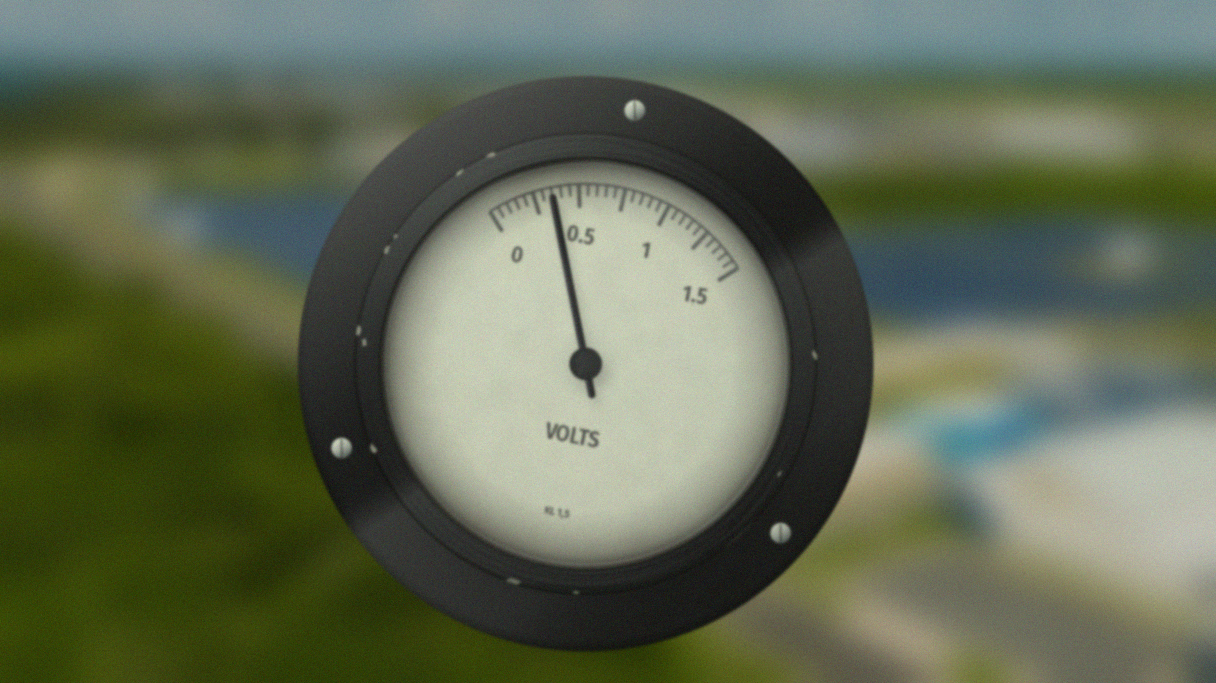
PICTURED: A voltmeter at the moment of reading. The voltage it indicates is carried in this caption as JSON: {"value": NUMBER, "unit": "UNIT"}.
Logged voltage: {"value": 0.35, "unit": "V"}
